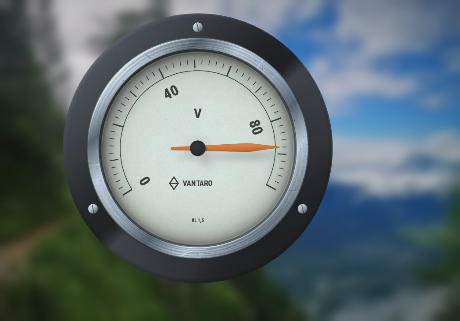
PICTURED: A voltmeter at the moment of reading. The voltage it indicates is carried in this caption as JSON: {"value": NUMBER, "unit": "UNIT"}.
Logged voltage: {"value": 88, "unit": "V"}
